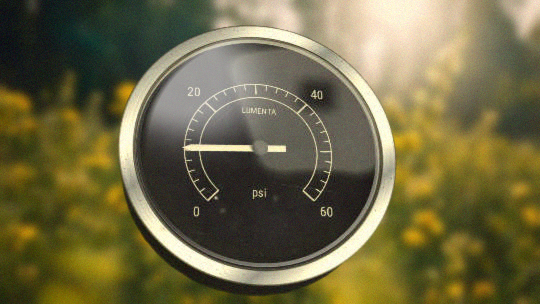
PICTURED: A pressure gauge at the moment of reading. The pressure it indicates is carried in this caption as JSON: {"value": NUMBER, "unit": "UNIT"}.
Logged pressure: {"value": 10, "unit": "psi"}
